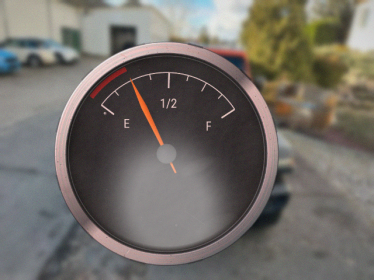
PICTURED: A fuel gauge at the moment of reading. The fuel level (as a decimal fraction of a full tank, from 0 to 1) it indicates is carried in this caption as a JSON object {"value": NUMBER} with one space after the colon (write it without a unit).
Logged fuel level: {"value": 0.25}
